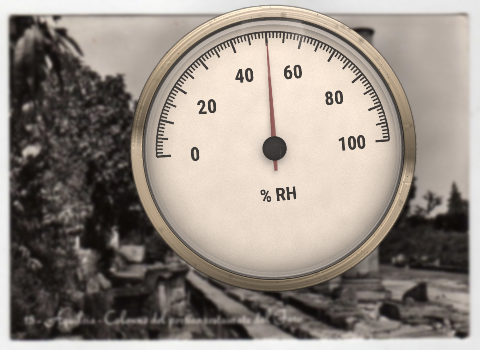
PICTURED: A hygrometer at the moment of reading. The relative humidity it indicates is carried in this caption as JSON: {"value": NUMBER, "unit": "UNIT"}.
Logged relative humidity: {"value": 50, "unit": "%"}
